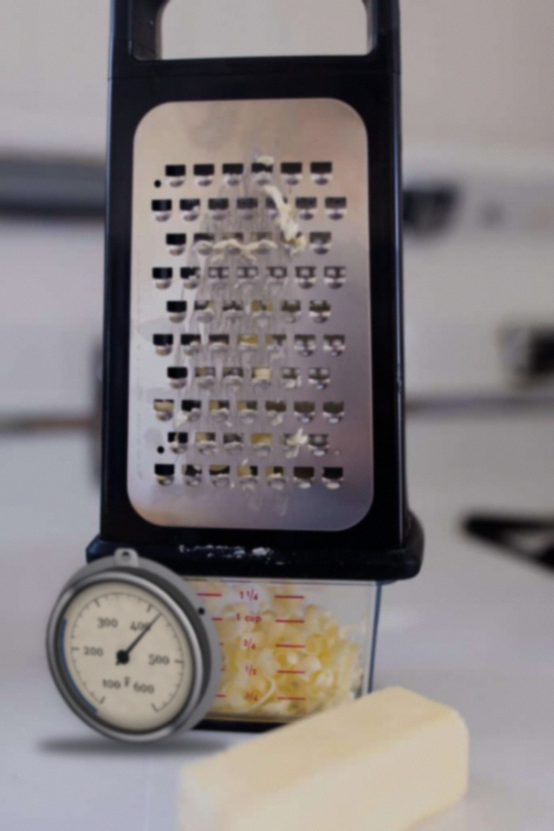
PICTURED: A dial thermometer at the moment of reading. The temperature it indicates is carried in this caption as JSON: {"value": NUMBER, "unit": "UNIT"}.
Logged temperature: {"value": 420, "unit": "°F"}
